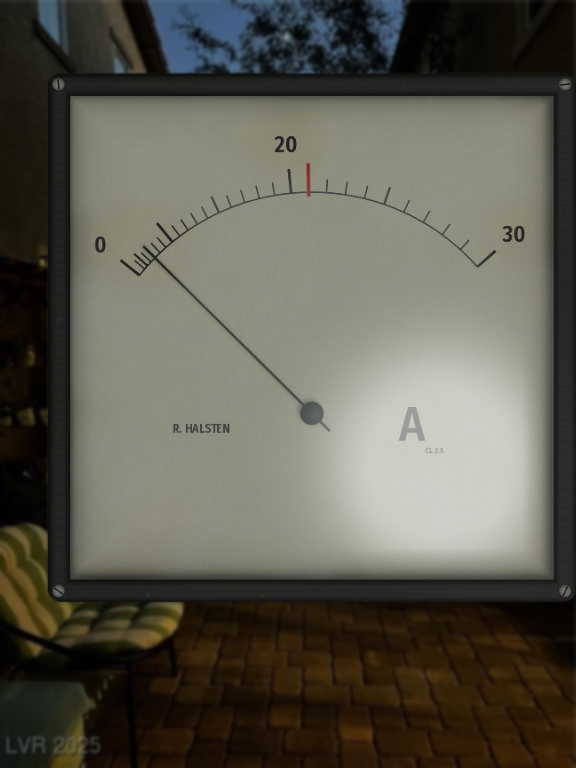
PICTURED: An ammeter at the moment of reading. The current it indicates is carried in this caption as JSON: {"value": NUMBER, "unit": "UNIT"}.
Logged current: {"value": 7, "unit": "A"}
